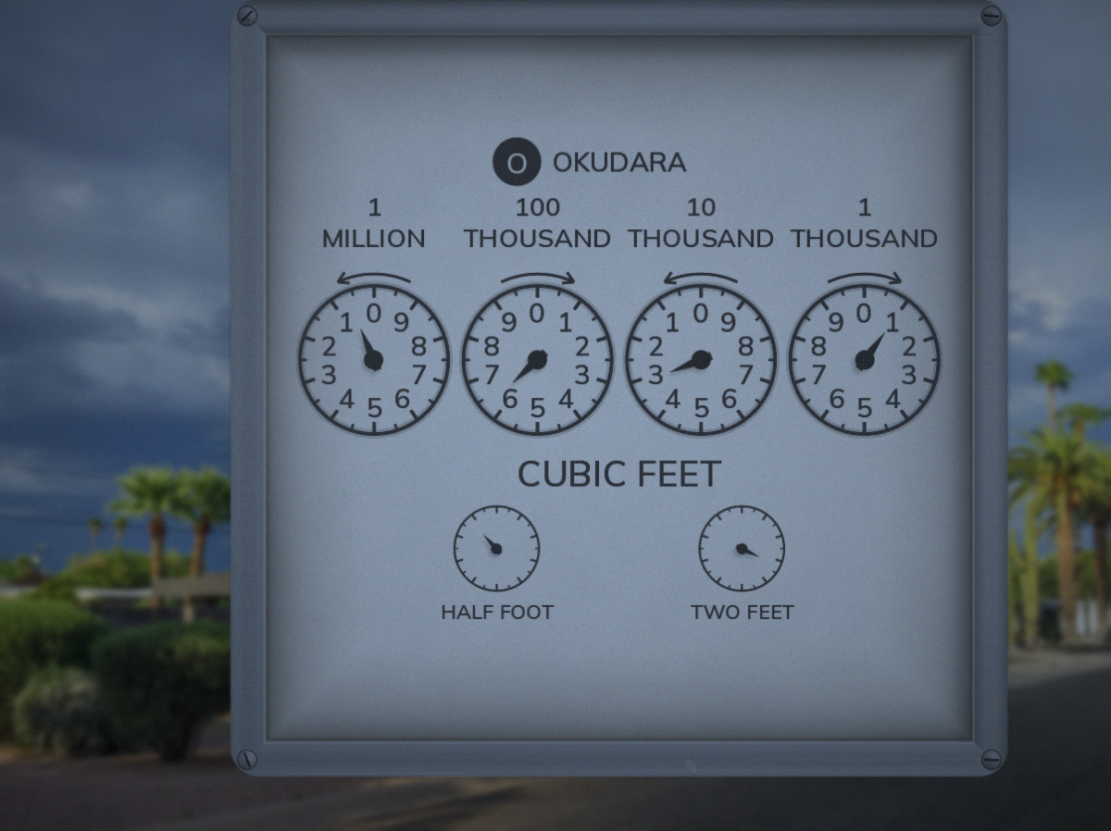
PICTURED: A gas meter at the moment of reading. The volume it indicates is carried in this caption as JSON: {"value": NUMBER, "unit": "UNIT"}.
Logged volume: {"value": 63100, "unit": "ft³"}
